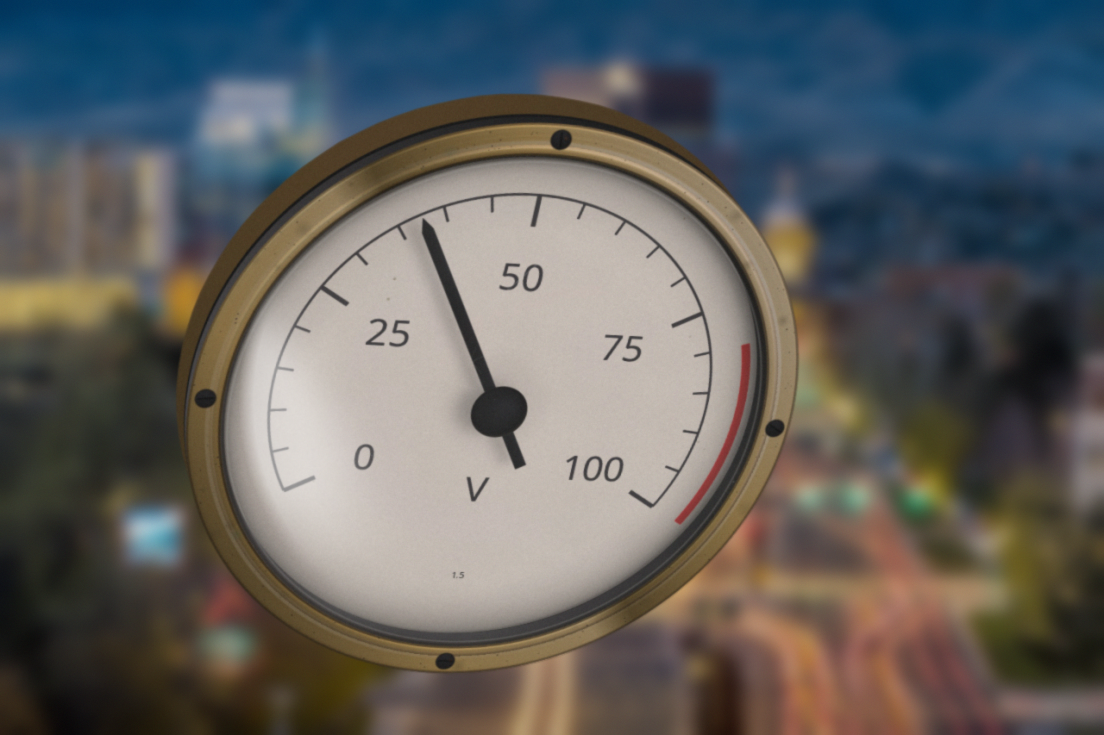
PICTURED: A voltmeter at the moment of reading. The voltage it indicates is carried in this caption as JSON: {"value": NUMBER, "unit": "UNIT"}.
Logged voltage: {"value": 37.5, "unit": "V"}
